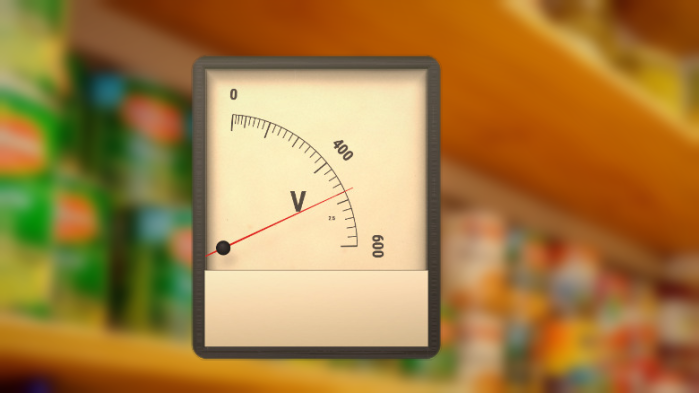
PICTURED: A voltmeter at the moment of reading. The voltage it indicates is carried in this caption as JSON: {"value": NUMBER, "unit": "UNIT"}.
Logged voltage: {"value": 480, "unit": "V"}
